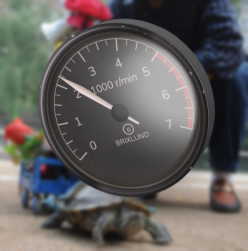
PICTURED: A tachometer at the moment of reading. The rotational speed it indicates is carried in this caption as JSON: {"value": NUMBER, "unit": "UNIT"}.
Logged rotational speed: {"value": 2250, "unit": "rpm"}
